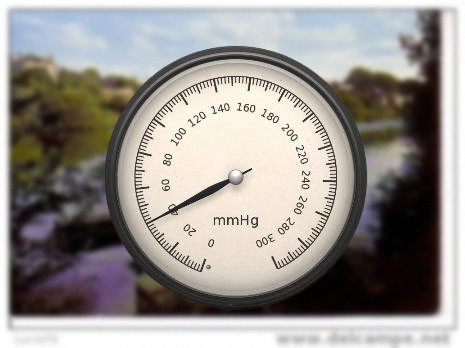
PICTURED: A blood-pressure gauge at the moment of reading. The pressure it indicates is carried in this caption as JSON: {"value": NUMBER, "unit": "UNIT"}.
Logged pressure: {"value": 40, "unit": "mmHg"}
